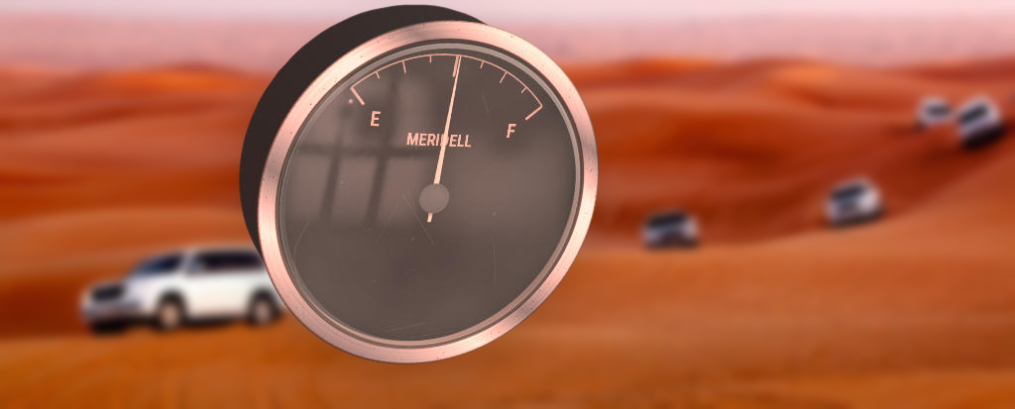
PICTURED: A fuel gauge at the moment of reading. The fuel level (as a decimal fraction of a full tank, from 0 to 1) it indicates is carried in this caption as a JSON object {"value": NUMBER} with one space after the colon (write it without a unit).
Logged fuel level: {"value": 0.5}
